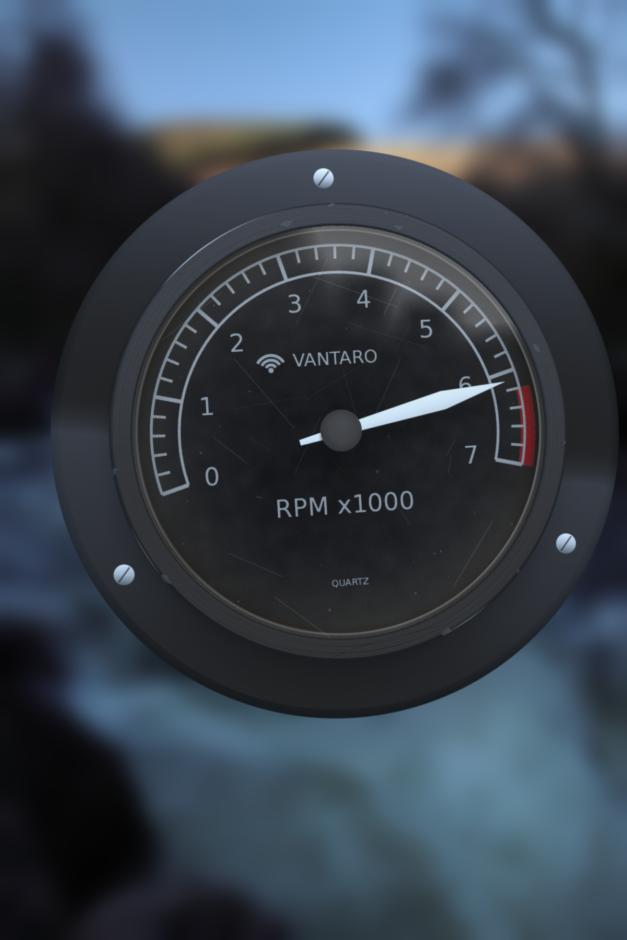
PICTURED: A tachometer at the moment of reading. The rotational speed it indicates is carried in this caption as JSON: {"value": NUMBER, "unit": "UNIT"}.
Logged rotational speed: {"value": 6100, "unit": "rpm"}
